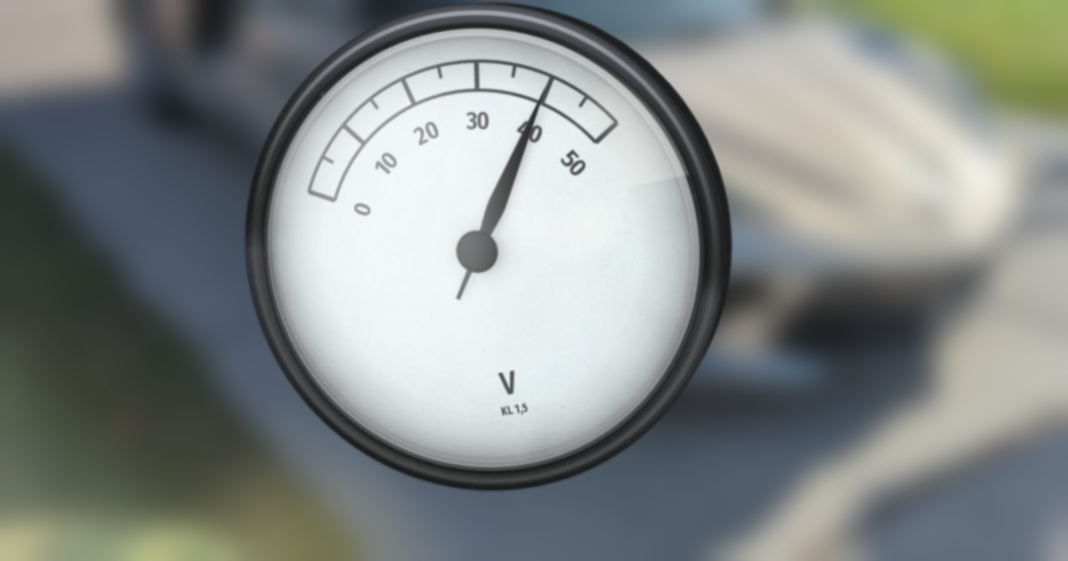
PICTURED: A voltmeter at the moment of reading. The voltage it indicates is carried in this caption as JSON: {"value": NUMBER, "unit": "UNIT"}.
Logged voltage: {"value": 40, "unit": "V"}
